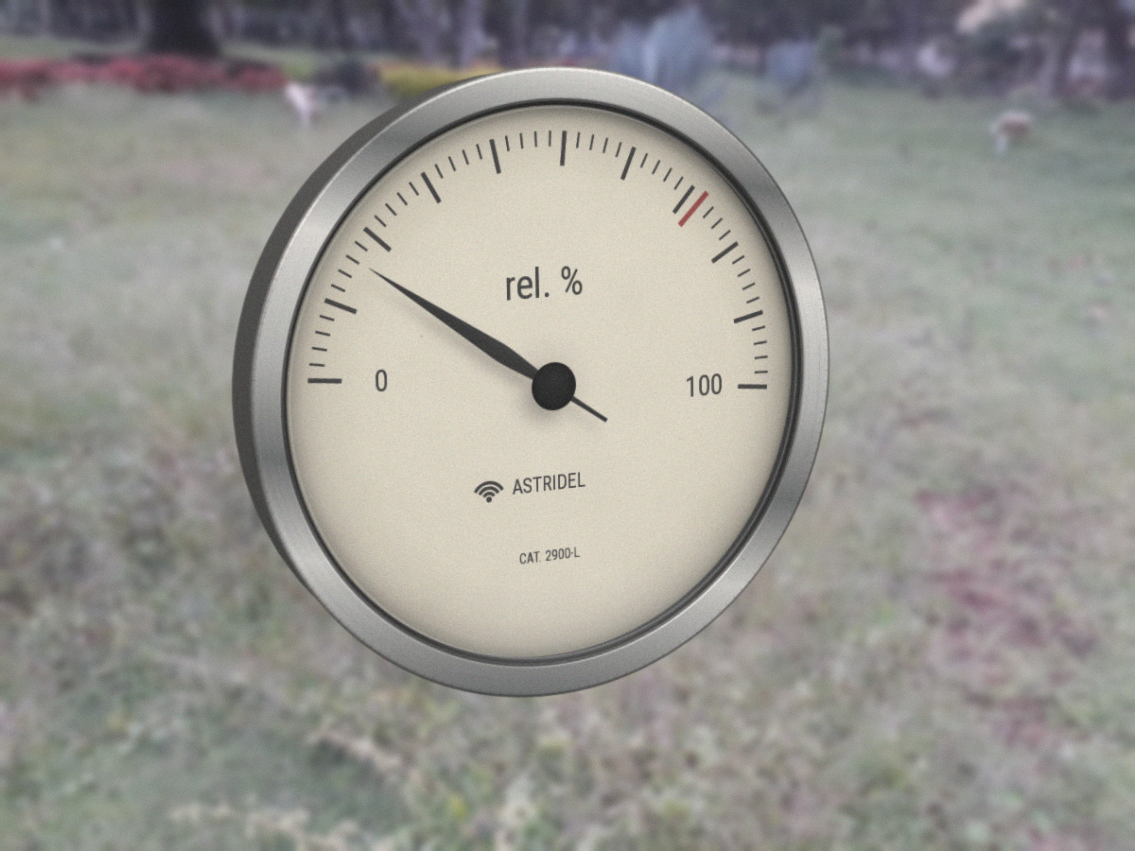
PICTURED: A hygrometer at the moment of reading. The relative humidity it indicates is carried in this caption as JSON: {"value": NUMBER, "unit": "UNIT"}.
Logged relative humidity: {"value": 16, "unit": "%"}
